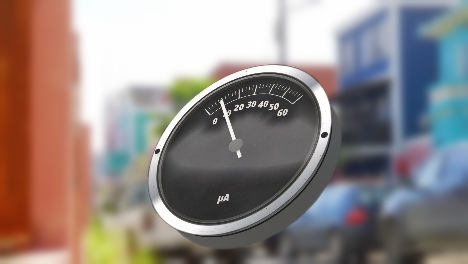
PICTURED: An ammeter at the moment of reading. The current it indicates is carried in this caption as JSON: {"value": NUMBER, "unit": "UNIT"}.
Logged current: {"value": 10, "unit": "µA"}
